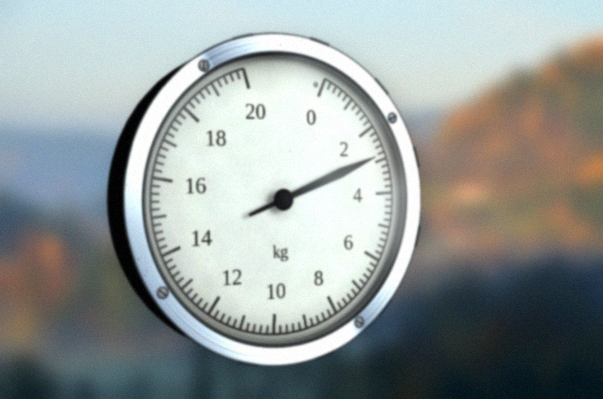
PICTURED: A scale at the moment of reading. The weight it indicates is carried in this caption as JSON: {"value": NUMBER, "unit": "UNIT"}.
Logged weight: {"value": 2.8, "unit": "kg"}
